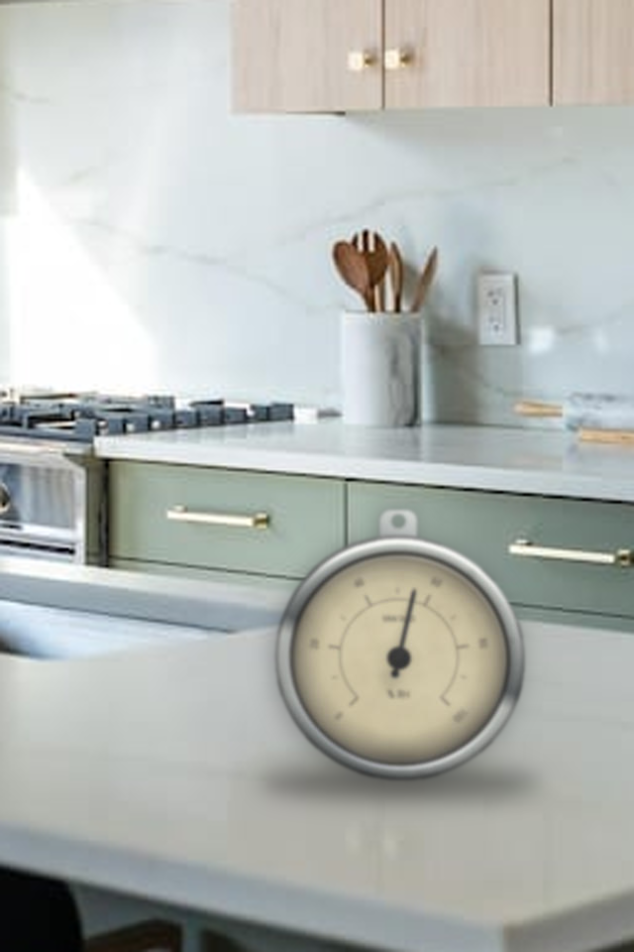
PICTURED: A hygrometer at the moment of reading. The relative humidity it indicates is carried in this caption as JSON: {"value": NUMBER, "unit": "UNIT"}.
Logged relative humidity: {"value": 55, "unit": "%"}
